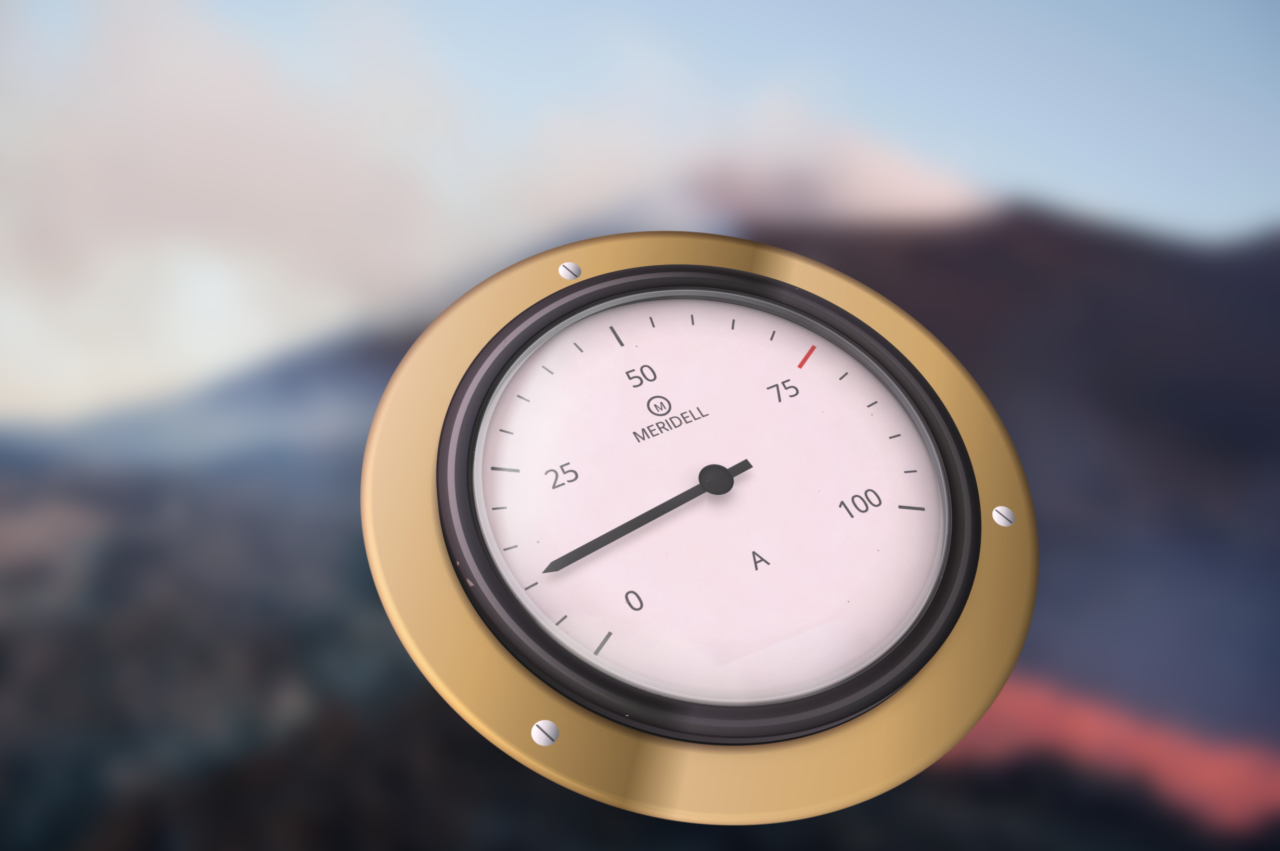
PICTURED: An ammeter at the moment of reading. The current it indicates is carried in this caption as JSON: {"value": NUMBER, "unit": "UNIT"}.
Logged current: {"value": 10, "unit": "A"}
